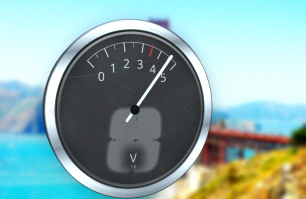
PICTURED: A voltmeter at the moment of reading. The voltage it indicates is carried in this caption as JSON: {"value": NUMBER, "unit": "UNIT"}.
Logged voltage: {"value": 4.5, "unit": "V"}
